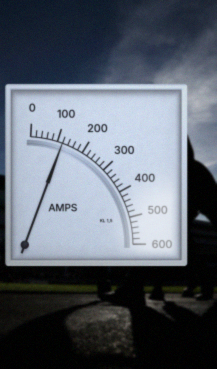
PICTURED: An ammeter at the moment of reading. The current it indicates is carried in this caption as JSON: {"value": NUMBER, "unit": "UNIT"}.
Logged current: {"value": 120, "unit": "A"}
